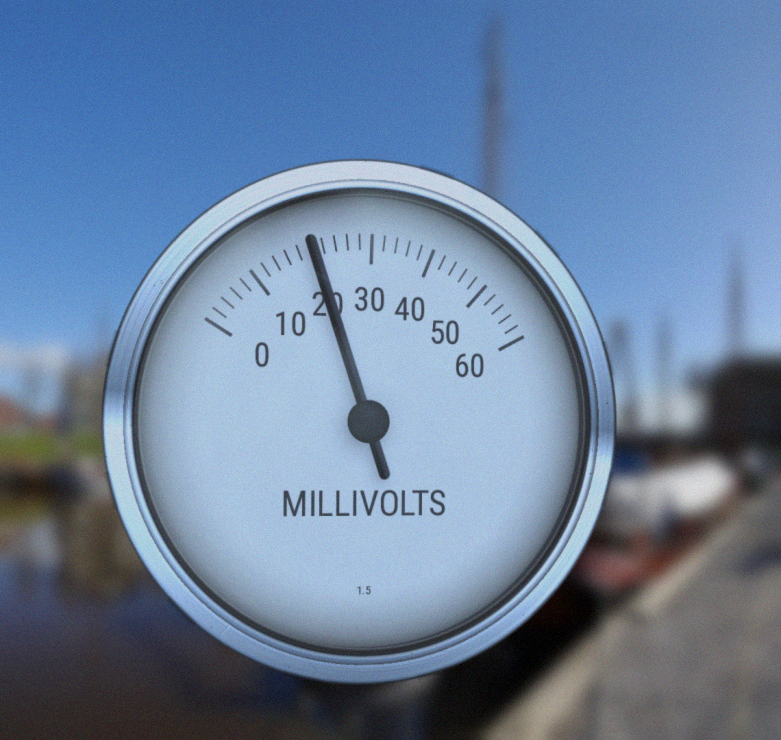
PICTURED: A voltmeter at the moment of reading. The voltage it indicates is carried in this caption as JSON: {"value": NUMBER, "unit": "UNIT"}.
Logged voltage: {"value": 20, "unit": "mV"}
